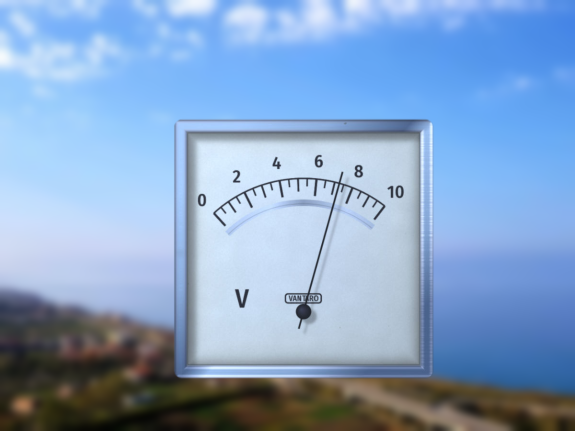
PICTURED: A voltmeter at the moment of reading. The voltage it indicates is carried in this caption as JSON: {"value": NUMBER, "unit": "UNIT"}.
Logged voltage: {"value": 7.25, "unit": "V"}
